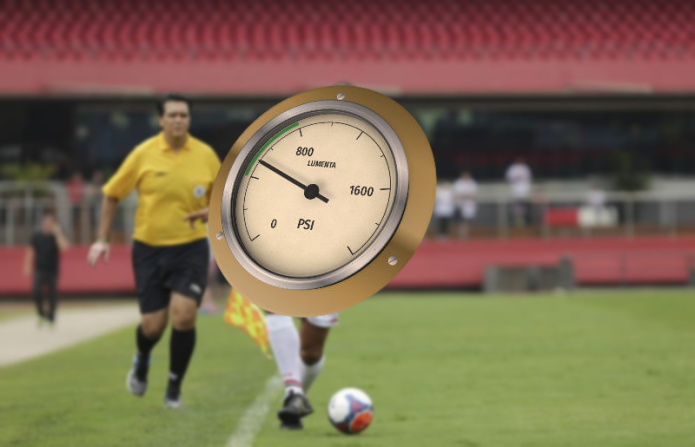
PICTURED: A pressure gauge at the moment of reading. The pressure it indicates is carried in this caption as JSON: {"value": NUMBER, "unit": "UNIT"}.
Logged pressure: {"value": 500, "unit": "psi"}
